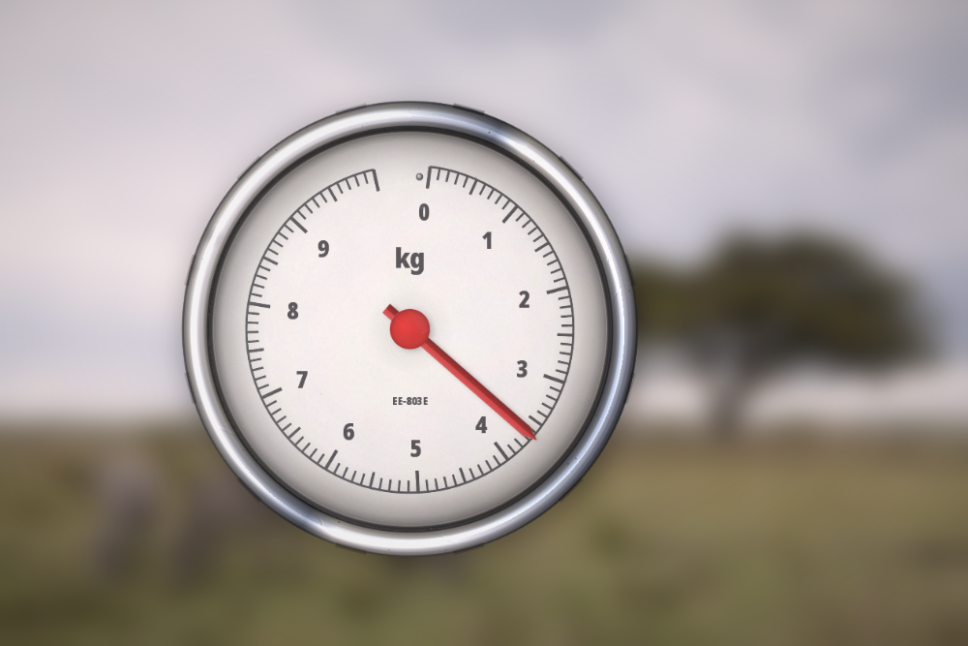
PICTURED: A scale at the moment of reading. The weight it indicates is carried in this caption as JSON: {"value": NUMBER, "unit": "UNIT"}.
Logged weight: {"value": 3.65, "unit": "kg"}
